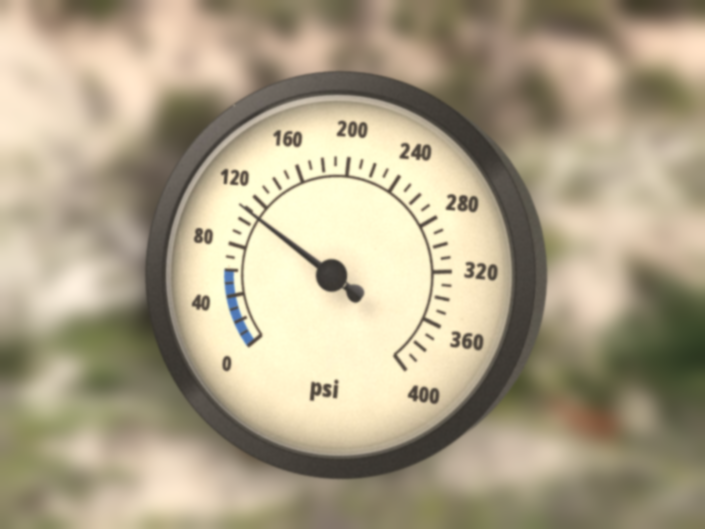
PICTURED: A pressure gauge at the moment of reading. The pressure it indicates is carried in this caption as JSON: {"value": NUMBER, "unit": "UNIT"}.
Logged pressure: {"value": 110, "unit": "psi"}
